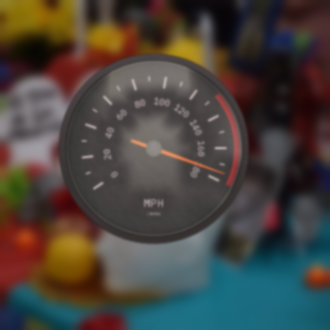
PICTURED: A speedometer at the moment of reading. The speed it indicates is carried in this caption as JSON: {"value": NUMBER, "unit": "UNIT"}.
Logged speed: {"value": 175, "unit": "mph"}
